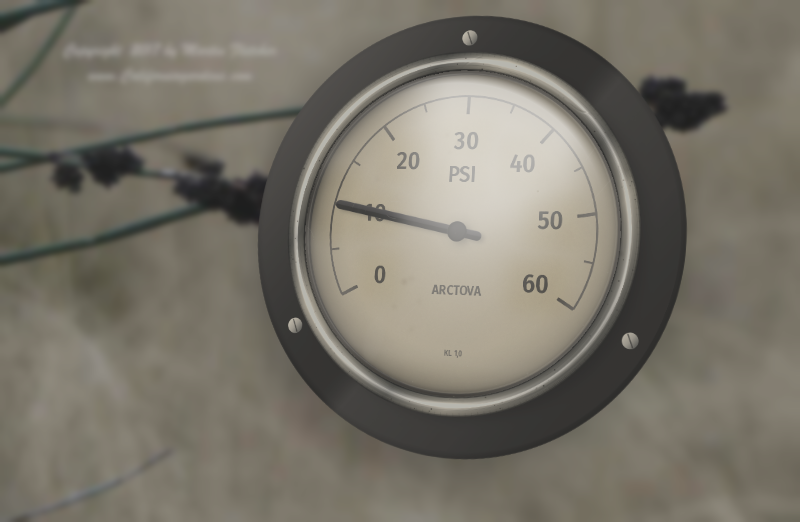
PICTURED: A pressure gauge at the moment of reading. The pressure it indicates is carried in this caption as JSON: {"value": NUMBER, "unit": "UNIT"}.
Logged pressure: {"value": 10, "unit": "psi"}
